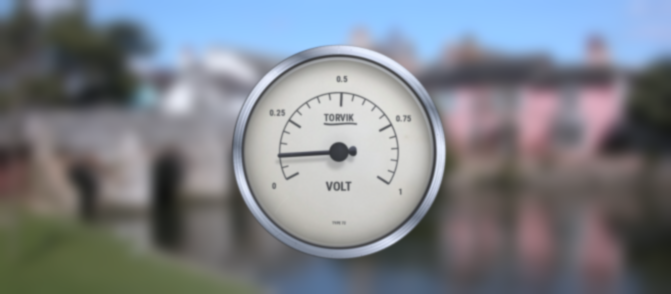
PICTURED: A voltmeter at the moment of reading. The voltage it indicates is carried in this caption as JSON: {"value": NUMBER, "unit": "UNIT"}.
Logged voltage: {"value": 0.1, "unit": "V"}
